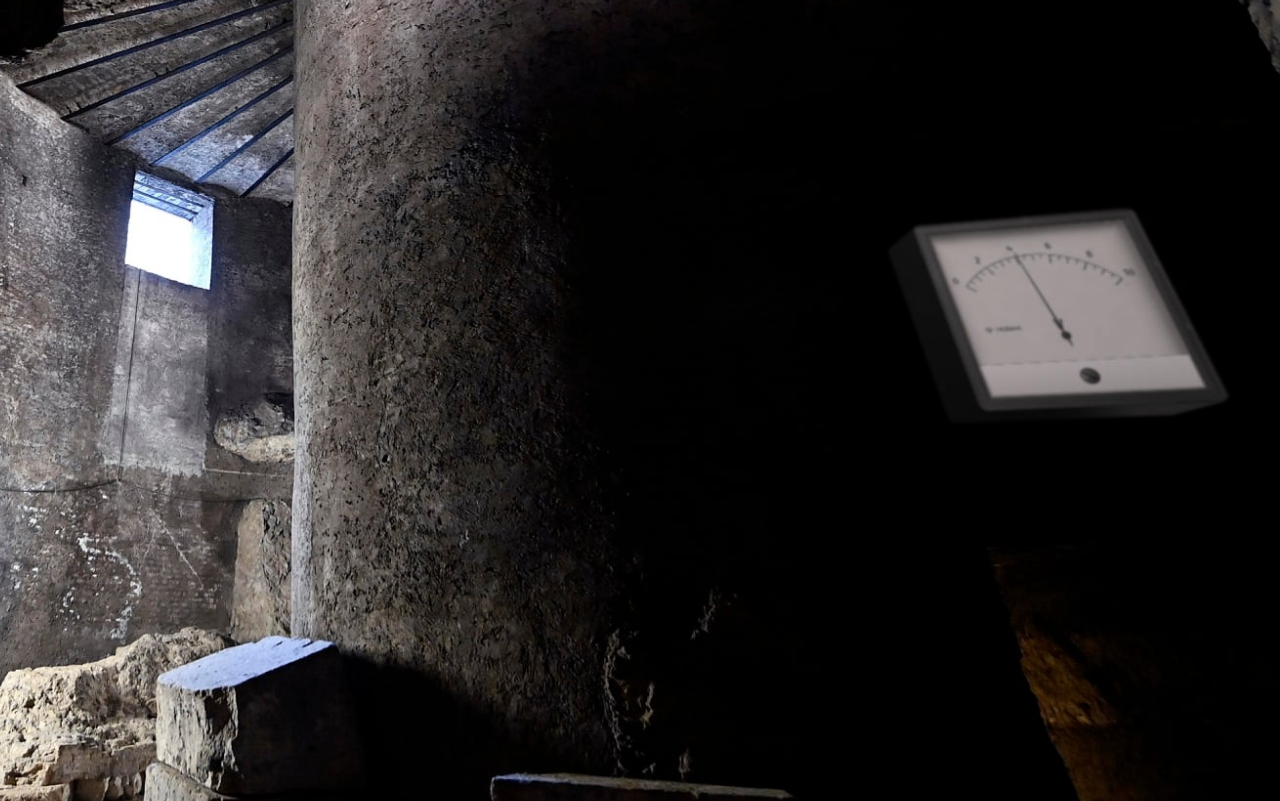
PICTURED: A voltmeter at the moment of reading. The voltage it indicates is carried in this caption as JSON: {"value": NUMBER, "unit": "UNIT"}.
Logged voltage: {"value": 4, "unit": "V"}
